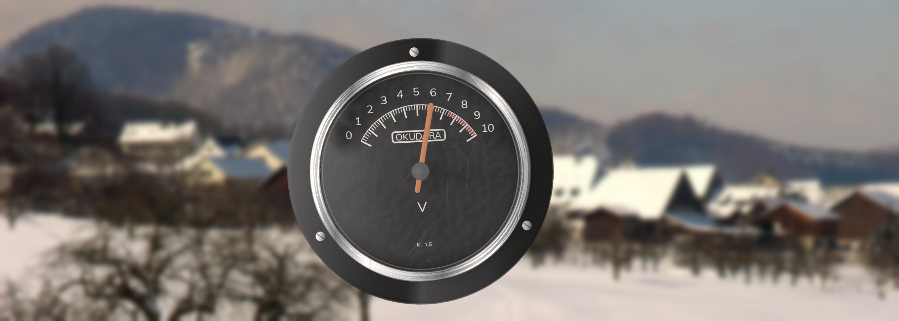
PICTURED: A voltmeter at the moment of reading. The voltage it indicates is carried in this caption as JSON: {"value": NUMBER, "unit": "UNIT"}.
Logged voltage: {"value": 6, "unit": "V"}
